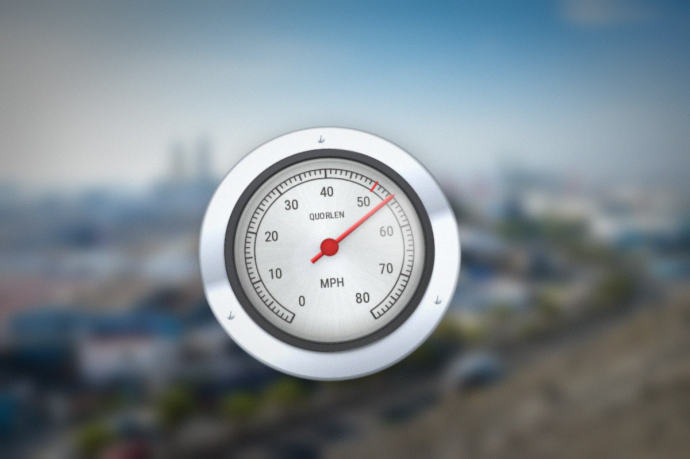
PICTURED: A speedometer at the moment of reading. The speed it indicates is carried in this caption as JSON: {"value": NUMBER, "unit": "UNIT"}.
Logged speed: {"value": 54, "unit": "mph"}
